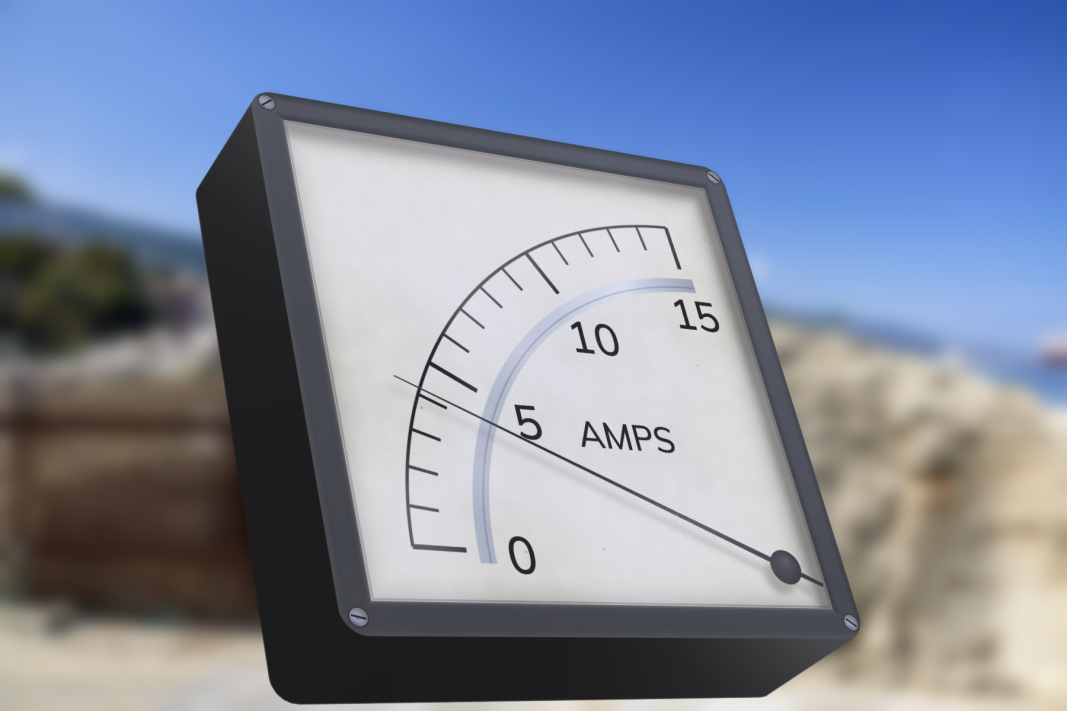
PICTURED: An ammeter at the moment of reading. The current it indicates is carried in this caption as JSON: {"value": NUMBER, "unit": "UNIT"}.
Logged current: {"value": 4, "unit": "A"}
